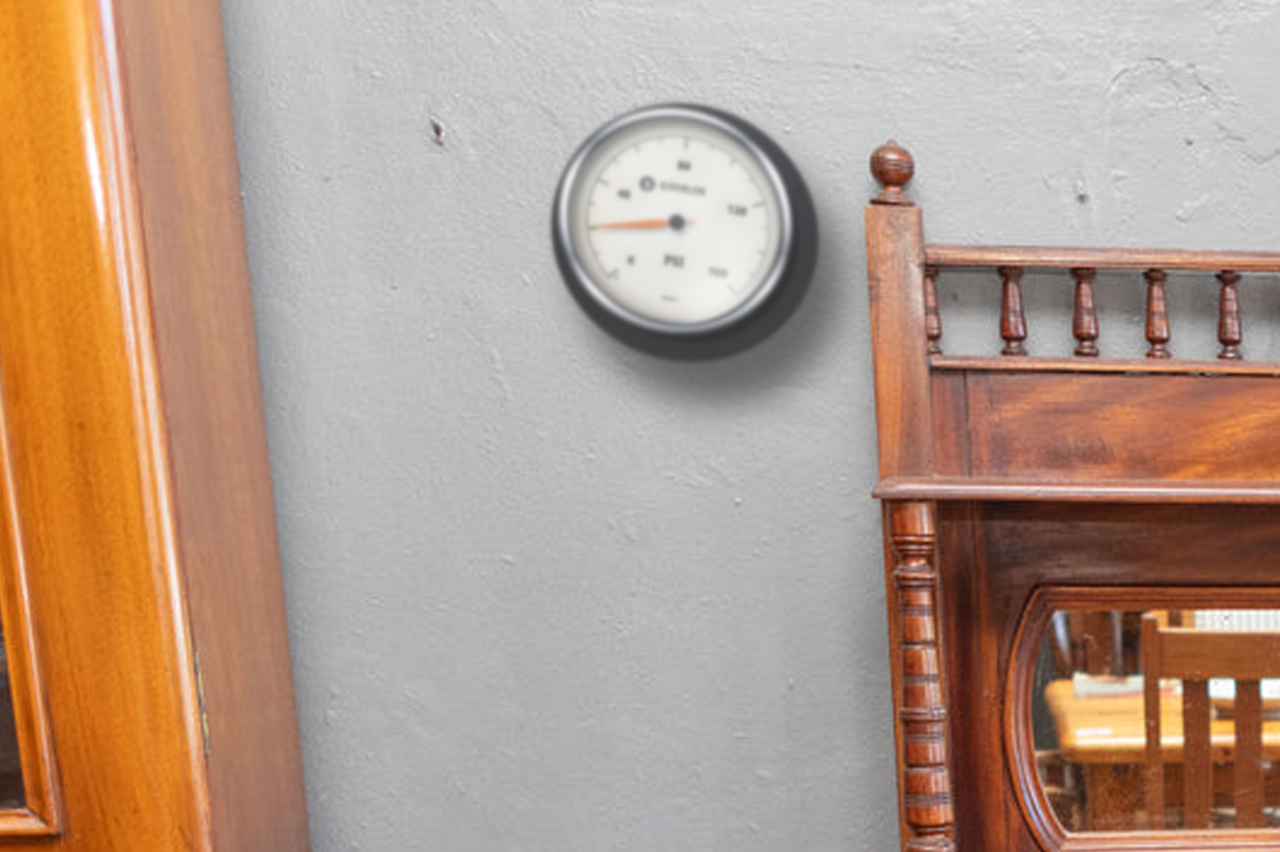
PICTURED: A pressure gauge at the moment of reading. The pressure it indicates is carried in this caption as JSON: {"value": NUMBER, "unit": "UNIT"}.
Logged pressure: {"value": 20, "unit": "psi"}
